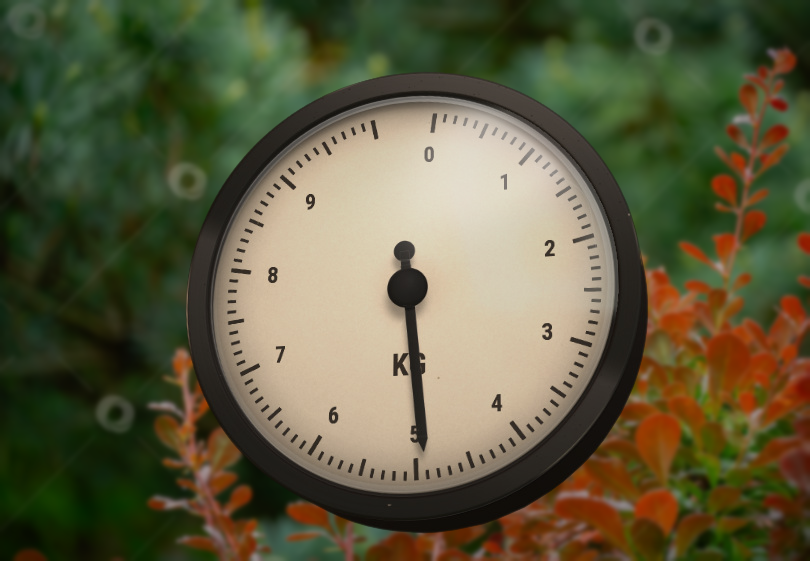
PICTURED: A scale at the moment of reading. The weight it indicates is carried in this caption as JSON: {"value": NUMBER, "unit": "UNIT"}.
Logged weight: {"value": 4.9, "unit": "kg"}
